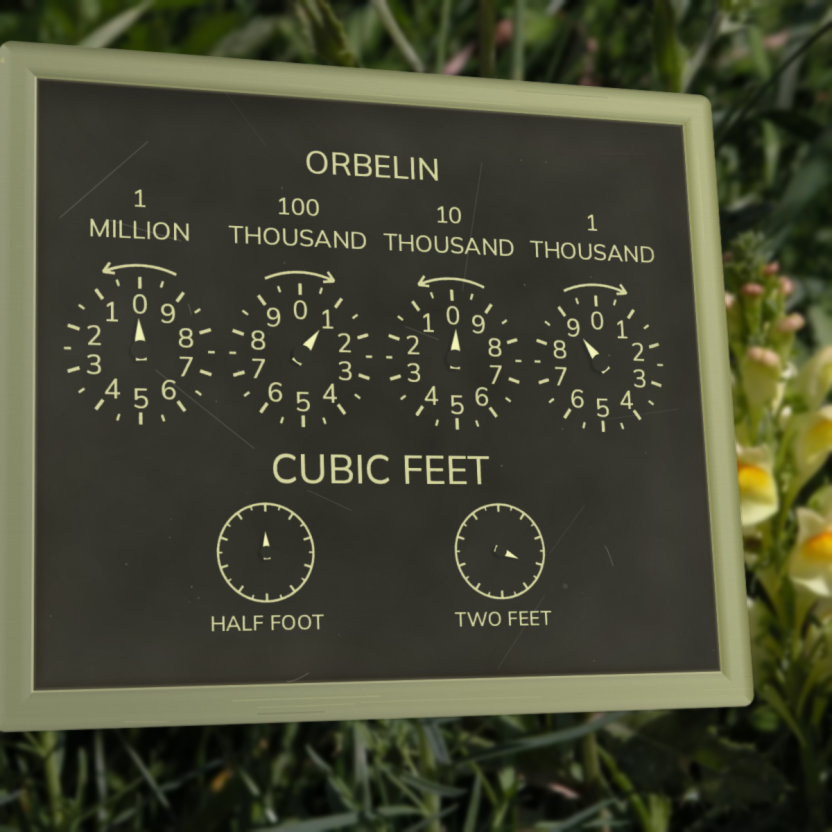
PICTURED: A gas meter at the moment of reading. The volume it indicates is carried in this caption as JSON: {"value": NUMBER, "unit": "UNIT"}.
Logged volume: {"value": 9900, "unit": "ft³"}
